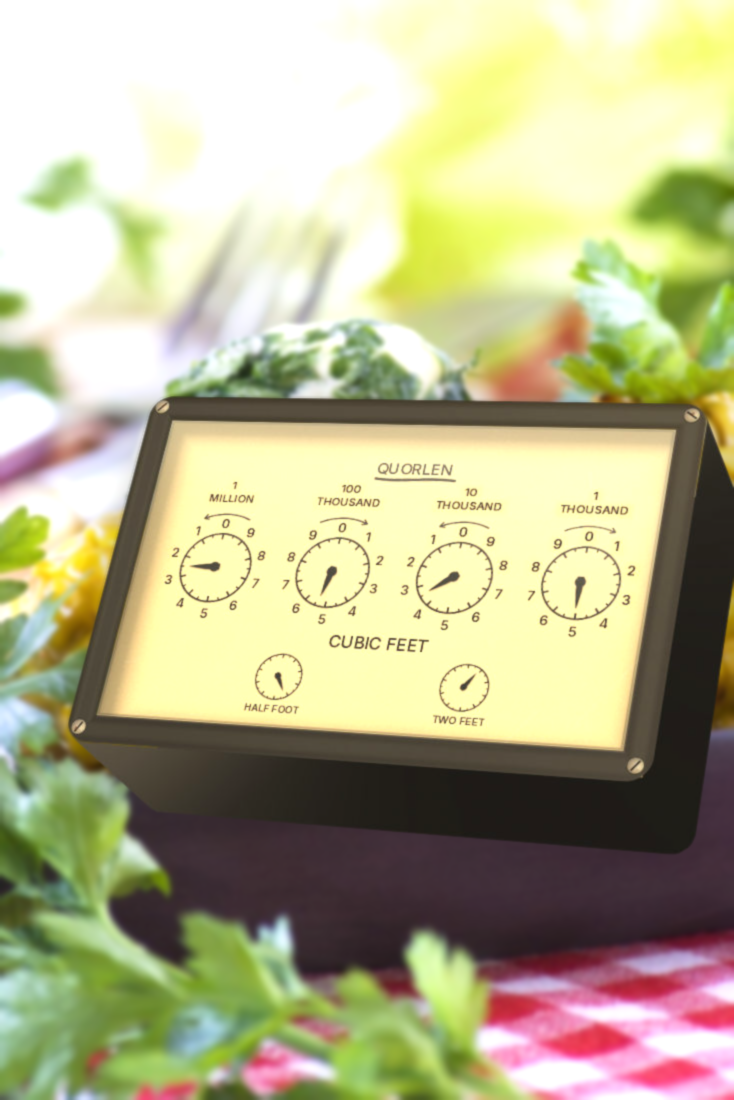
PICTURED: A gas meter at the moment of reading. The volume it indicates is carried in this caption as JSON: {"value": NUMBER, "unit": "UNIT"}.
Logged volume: {"value": 253500, "unit": "ft³"}
